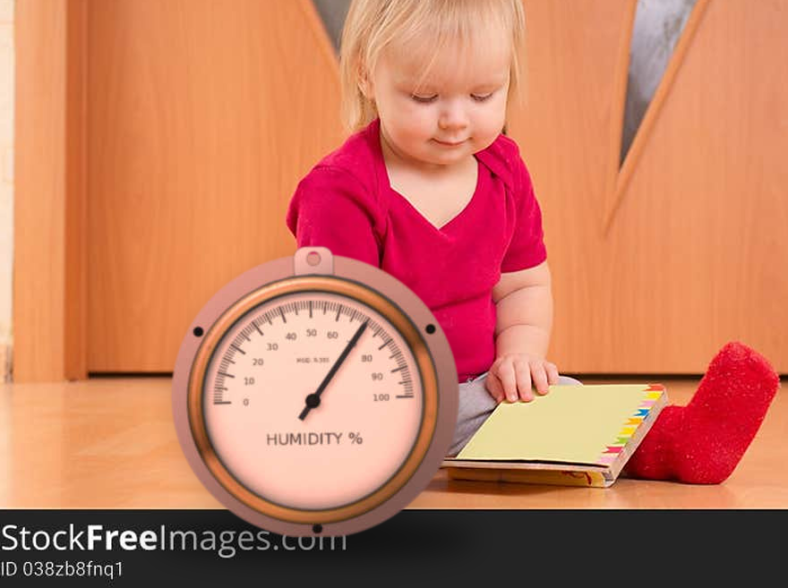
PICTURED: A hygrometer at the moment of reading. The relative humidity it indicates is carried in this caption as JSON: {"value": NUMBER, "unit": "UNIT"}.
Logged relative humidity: {"value": 70, "unit": "%"}
